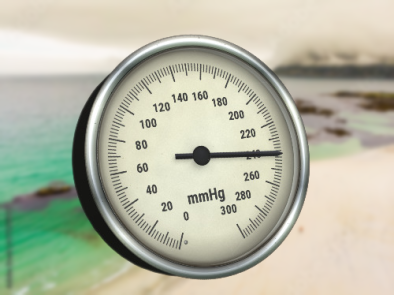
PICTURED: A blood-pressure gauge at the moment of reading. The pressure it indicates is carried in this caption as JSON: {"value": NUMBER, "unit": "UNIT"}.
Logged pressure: {"value": 240, "unit": "mmHg"}
